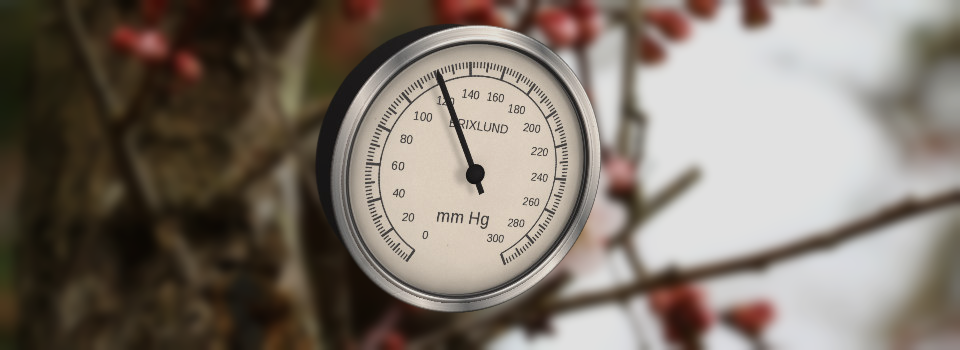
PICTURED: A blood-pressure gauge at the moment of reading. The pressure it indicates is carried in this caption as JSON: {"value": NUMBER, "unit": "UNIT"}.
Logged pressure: {"value": 120, "unit": "mmHg"}
